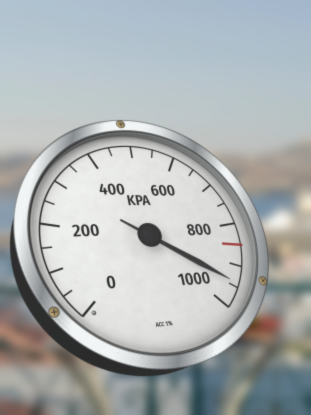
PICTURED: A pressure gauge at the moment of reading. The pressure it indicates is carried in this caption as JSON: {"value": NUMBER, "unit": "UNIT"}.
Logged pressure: {"value": 950, "unit": "kPa"}
